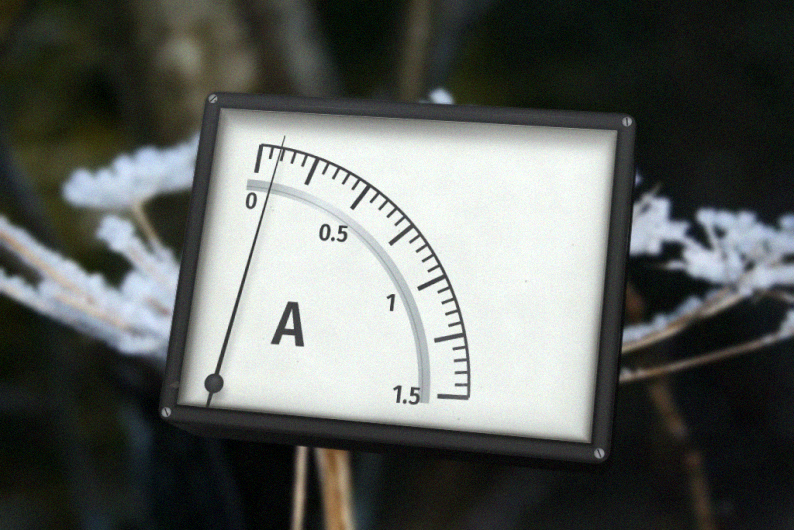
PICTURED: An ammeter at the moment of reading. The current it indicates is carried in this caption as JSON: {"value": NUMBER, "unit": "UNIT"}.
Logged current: {"value": 0.1, "unit": "A"}
